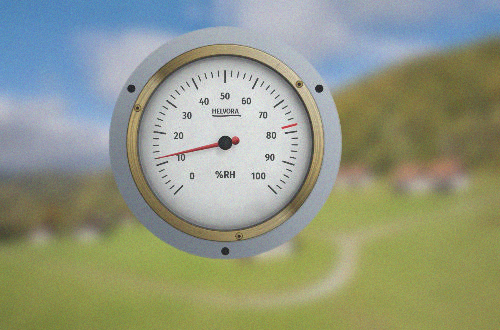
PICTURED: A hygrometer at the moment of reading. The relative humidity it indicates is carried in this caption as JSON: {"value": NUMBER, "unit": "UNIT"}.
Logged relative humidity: {"value": 12, "unit": "%"}
